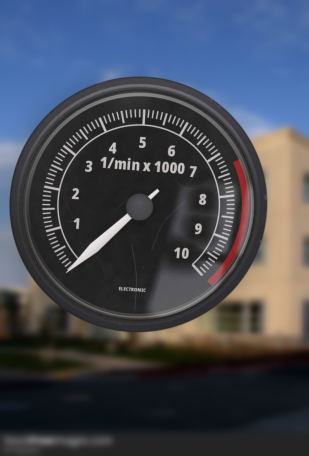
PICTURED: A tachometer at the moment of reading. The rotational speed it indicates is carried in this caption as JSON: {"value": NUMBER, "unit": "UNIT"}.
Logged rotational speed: {"value": 0, "unit": "rpm"}
